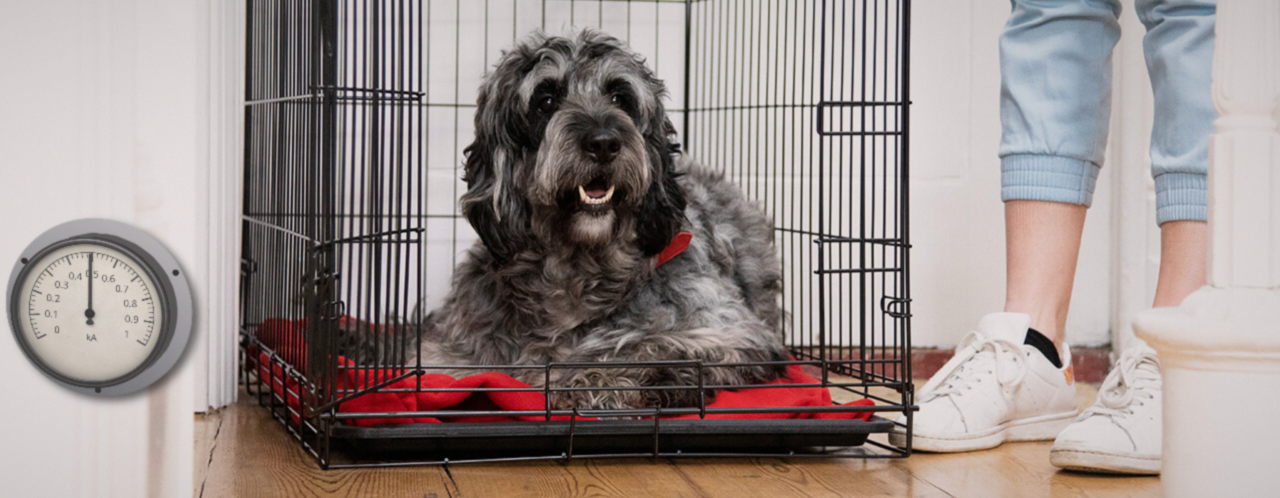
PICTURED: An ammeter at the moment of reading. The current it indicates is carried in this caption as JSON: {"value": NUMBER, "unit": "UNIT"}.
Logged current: {"value": 0.5, "unit": "kA"}
